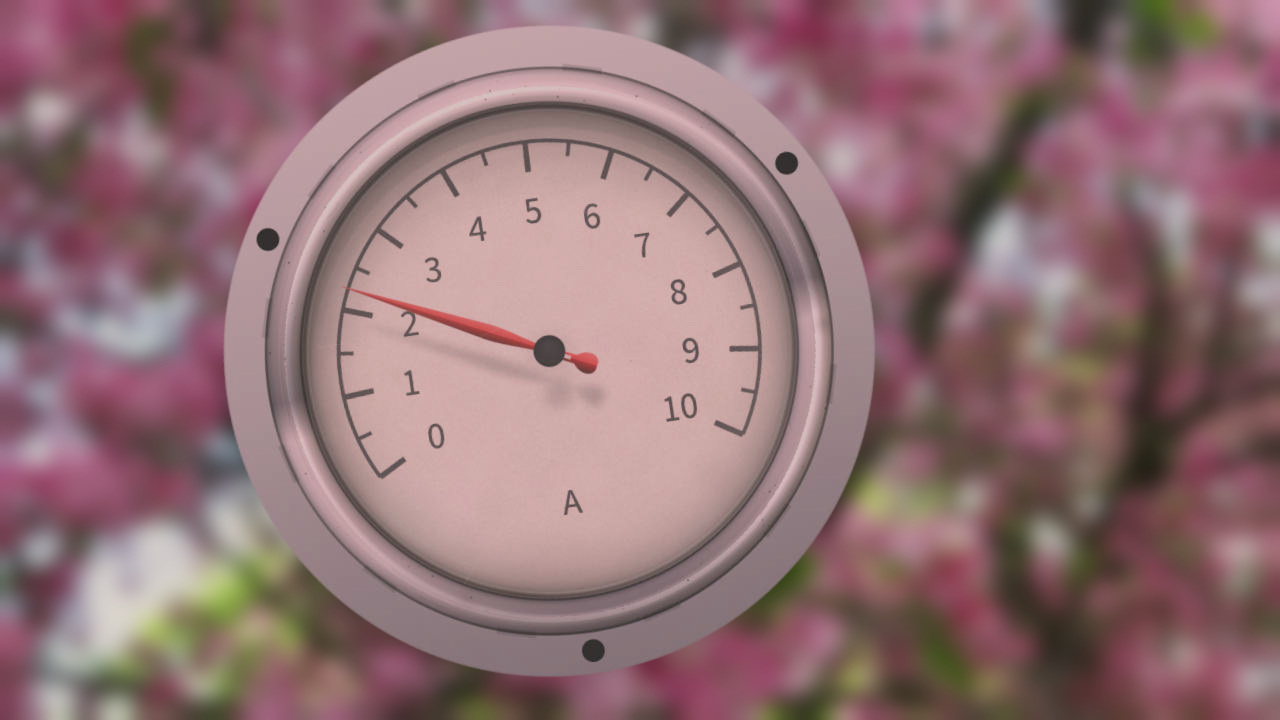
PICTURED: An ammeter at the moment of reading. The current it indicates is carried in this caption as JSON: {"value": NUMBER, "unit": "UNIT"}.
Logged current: {"value": 2.25, "unit": "A"}
